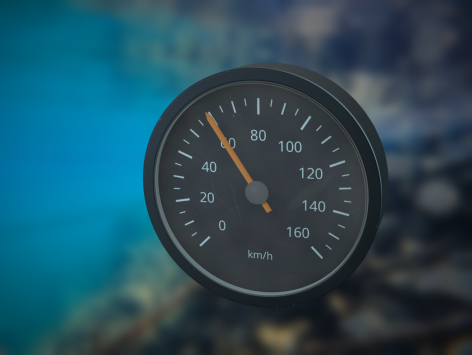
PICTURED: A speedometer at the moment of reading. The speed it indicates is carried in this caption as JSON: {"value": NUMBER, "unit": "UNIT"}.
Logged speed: {"value": 60, "unit": "km/h"}
